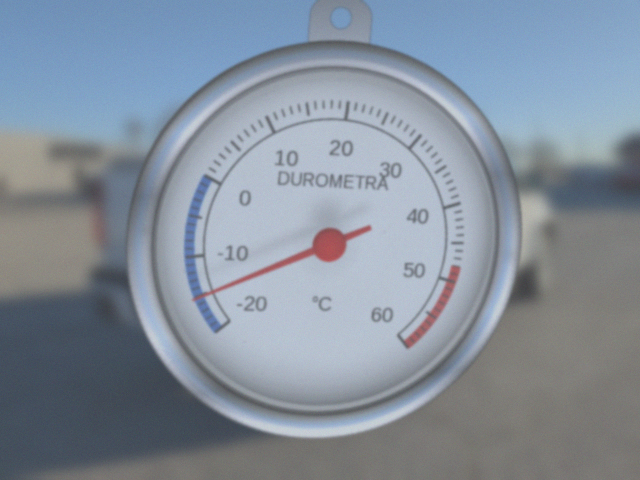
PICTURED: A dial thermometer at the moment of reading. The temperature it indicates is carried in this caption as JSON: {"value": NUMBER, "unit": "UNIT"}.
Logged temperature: {"value": -15, "unit": "°C"}
